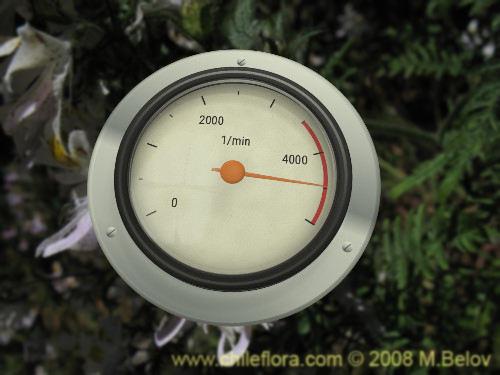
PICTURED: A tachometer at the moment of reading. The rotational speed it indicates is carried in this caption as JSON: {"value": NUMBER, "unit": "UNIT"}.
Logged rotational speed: {"value": 4500, "unit": "rpm"}
